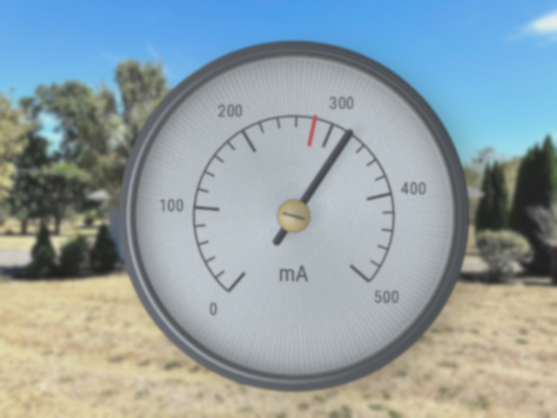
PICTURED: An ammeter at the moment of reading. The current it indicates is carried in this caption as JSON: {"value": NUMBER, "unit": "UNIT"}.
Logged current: {"value": 320, "unit": "mA"}
